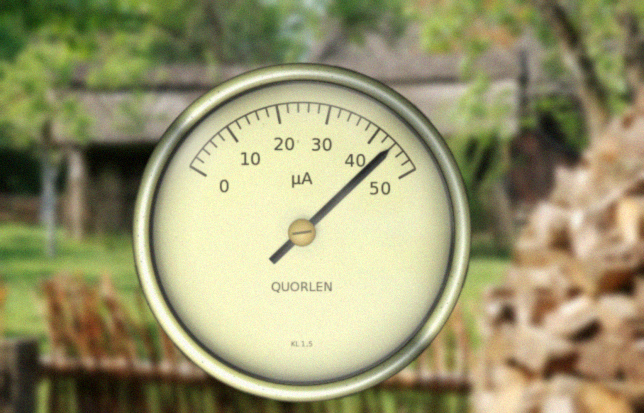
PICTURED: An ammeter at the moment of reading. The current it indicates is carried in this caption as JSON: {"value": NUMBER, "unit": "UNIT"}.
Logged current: {"value": 44, "unit": "µA"}
